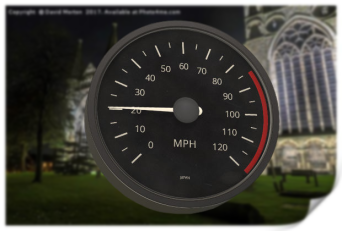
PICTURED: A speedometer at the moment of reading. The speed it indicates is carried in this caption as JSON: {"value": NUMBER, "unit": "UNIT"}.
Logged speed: {"value": 20, "unit": "mph"}
